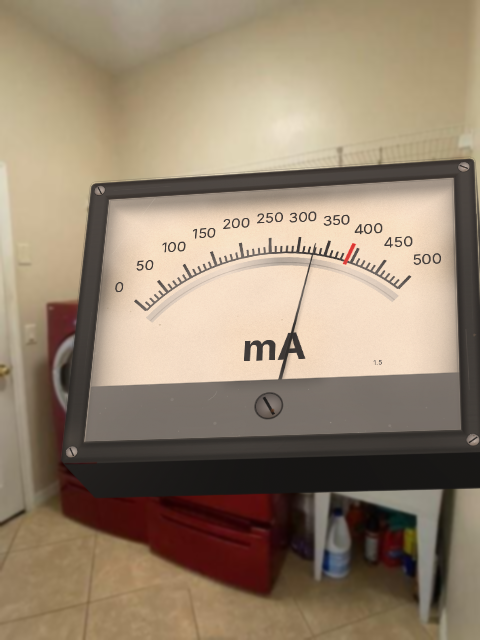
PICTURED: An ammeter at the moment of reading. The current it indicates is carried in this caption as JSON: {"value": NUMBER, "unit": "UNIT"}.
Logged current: {"value": 330, "unit": "mA"}
